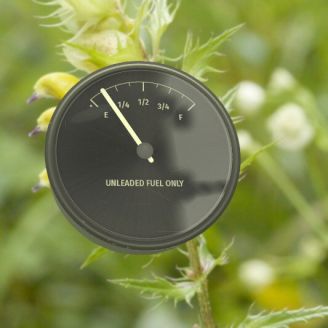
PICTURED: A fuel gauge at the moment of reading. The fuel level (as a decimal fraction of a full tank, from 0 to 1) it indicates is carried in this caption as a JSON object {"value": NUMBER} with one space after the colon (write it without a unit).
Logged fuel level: {"value": 0.125}
